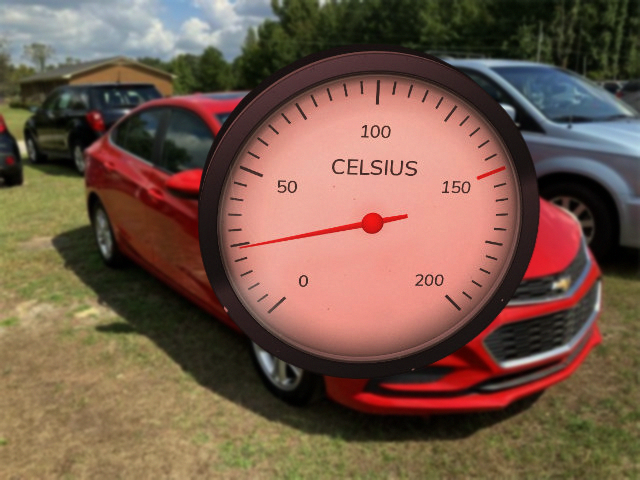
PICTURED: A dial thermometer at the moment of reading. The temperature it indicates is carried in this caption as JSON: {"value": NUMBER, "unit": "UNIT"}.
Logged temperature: {"value": 25, "unit": "°C"}
